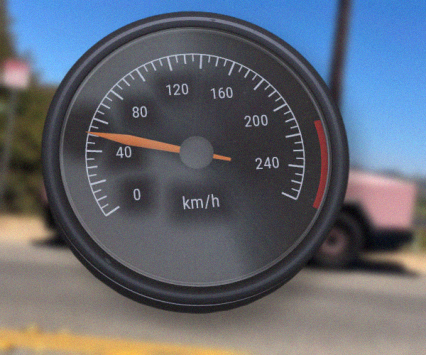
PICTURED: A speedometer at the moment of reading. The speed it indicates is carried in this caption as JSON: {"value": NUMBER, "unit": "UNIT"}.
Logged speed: {"value": 50, "unit": "km/h"}
